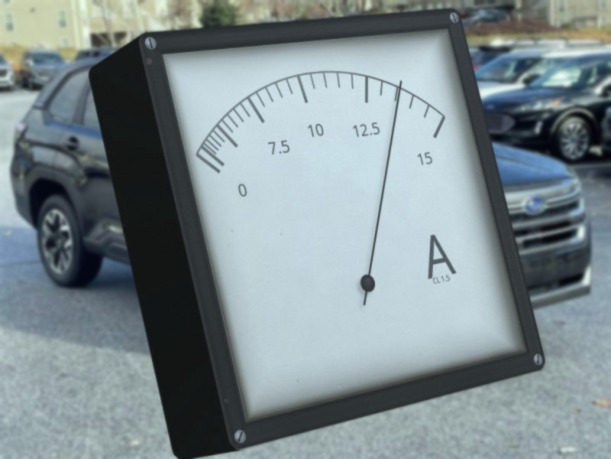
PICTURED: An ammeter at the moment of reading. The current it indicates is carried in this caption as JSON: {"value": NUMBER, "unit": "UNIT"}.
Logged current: {"value": 13.5, "unit": "A"}
